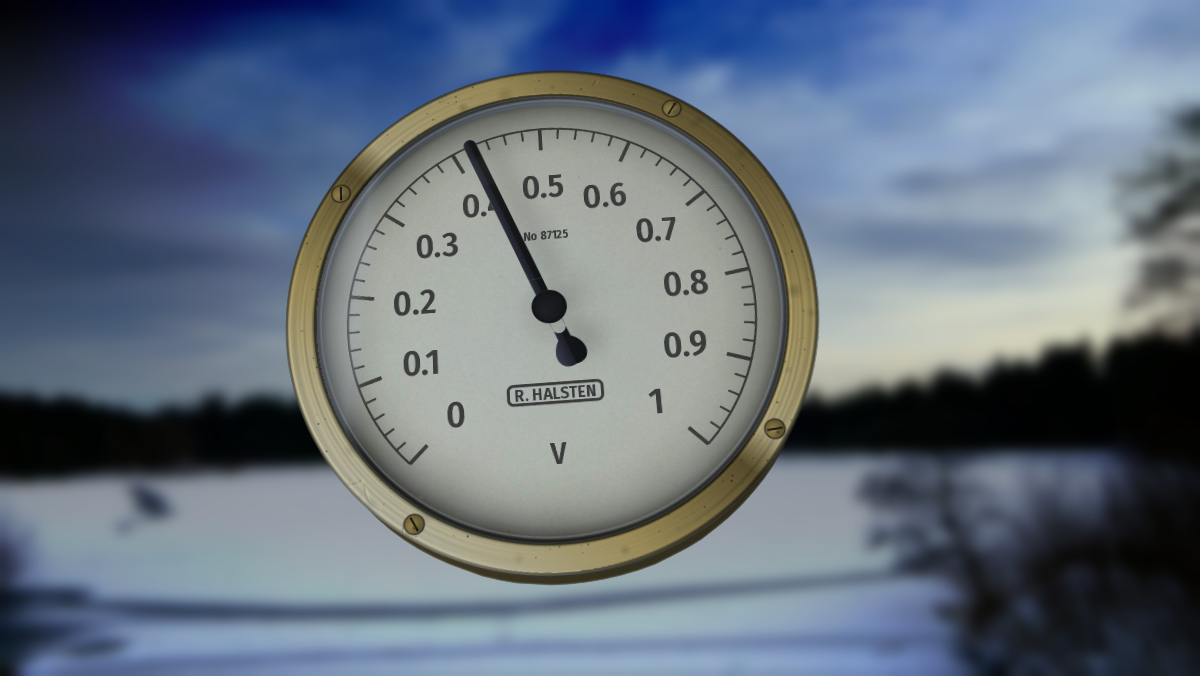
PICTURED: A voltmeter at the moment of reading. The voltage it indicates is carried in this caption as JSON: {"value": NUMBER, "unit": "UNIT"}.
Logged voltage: {"value": 0.42, "unit": "V"}
